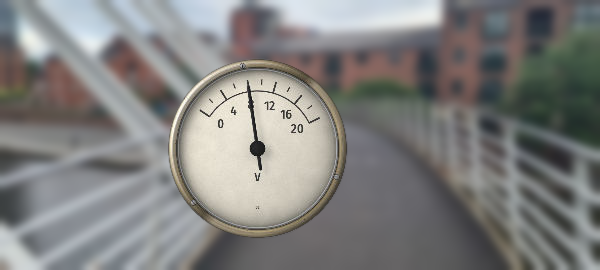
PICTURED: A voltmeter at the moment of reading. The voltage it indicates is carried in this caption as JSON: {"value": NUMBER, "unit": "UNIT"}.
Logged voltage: {"value": 8, "unit": "V"}
